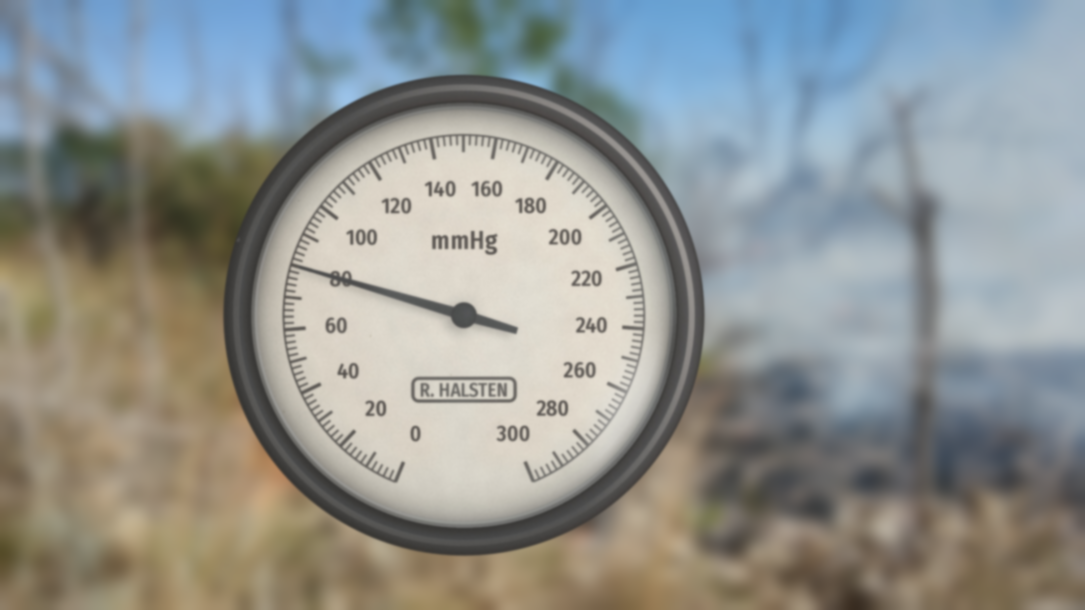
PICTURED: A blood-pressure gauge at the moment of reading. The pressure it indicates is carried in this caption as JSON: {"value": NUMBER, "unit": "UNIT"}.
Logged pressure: {"value": 80, "unit": "mmHg"}
